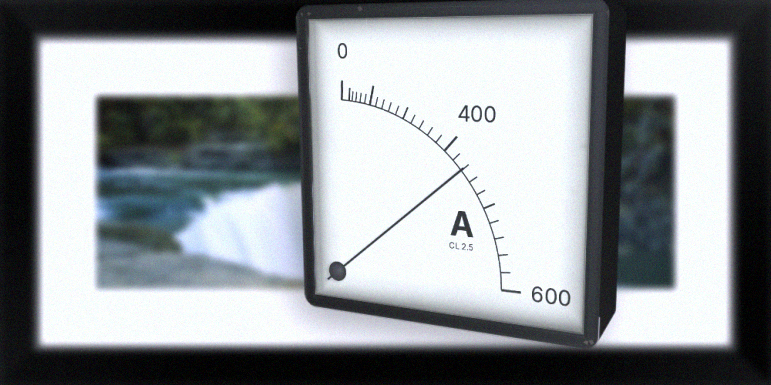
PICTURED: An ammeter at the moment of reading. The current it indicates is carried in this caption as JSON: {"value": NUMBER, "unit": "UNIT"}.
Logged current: {"value": 440, "unit": "A"}
